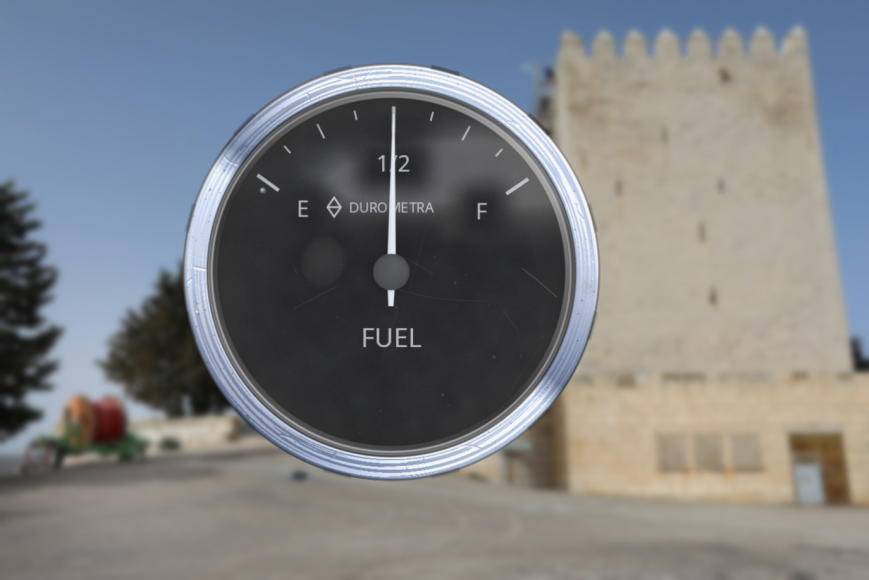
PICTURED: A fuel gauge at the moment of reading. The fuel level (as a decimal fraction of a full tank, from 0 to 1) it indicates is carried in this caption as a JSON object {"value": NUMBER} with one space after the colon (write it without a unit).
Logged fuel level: {"value": 0.5}
